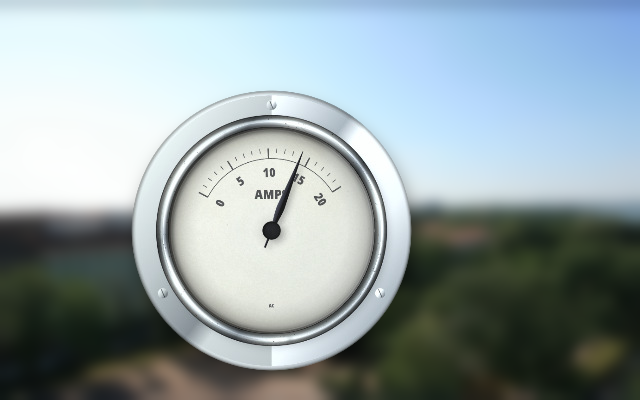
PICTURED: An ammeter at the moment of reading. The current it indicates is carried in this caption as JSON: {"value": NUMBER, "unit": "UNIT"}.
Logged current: {"value": 14, "unit": "A"}
